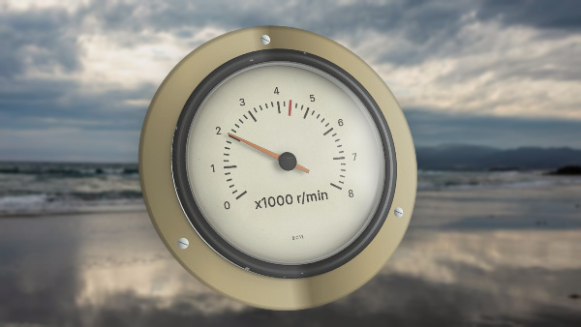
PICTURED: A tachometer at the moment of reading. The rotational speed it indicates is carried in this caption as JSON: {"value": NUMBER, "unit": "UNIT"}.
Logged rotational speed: {"value": 2000, "unit": "rpm"}
